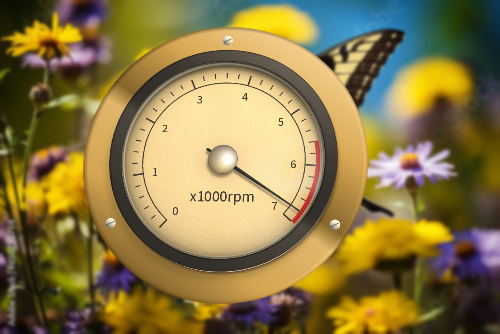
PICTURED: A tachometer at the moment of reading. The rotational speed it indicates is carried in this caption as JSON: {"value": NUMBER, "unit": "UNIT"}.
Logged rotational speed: {"value": 6800, "unit": "rpm"}
